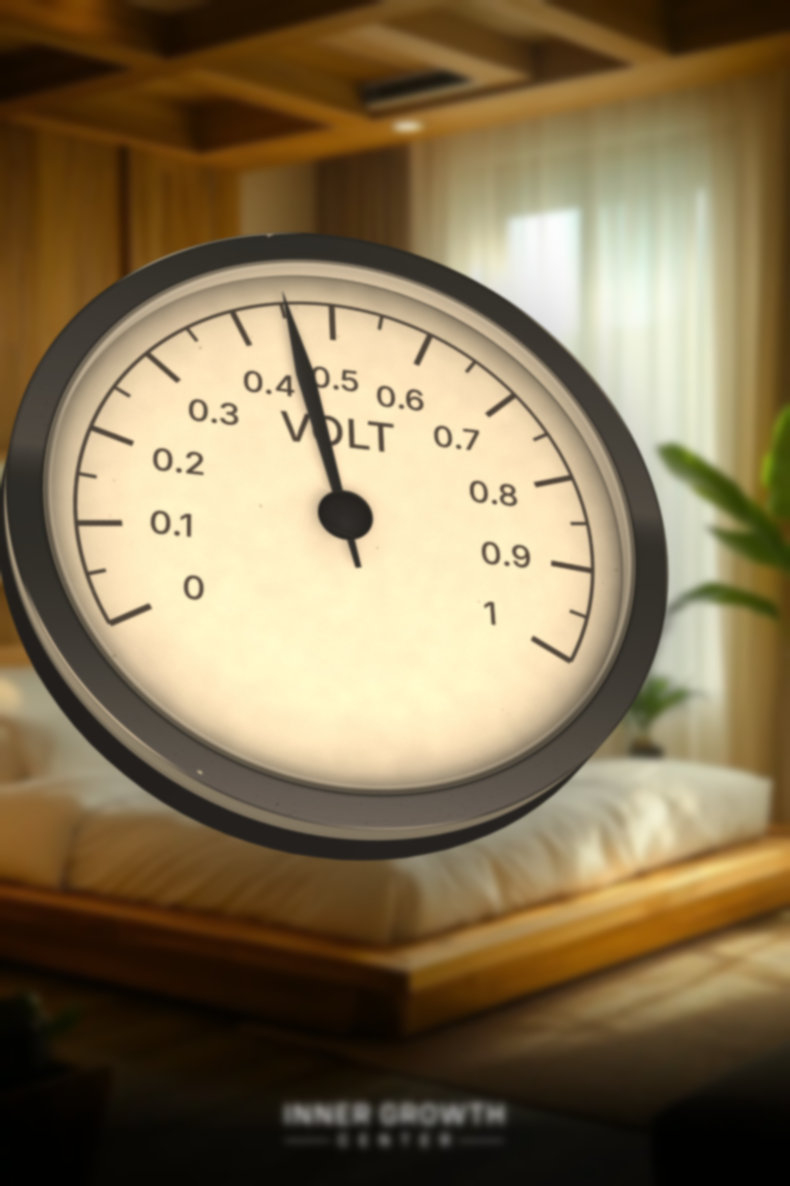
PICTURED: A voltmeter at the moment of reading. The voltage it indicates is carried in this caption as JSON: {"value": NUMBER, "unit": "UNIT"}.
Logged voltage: {"value": 0.45, "unit": "V"}
